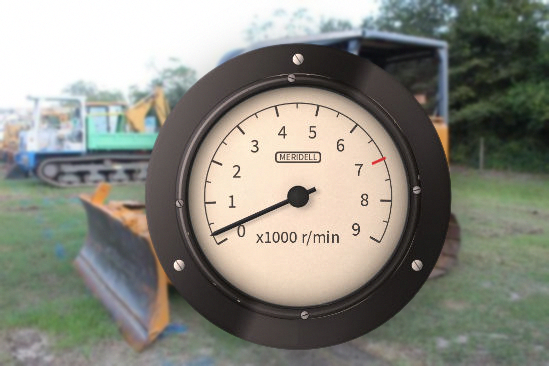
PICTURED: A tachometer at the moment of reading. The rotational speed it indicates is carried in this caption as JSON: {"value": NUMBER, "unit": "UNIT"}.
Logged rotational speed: {"value": 250, "unit": "rpm"}
